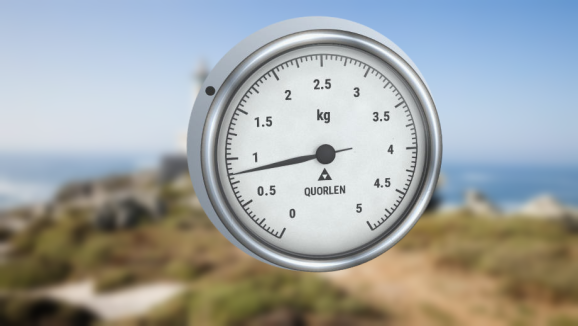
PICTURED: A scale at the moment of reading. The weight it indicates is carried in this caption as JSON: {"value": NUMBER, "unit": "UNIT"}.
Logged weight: {"value": 0.85, "unit": "kg"}
